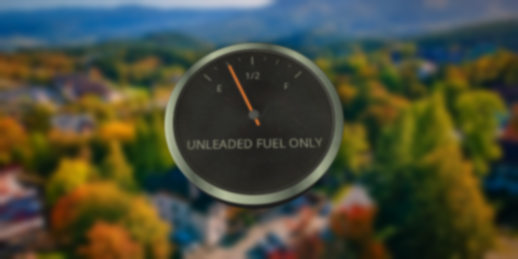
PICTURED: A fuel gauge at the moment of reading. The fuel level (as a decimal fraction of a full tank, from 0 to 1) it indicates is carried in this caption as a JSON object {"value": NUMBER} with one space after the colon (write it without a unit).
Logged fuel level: {"value": 0.25}
